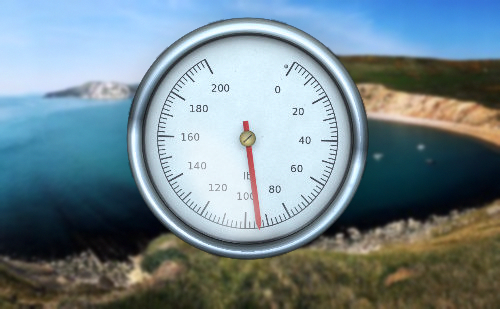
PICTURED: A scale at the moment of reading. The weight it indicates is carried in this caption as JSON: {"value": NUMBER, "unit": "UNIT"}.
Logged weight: {"value": 94, "unit": "lb"}
